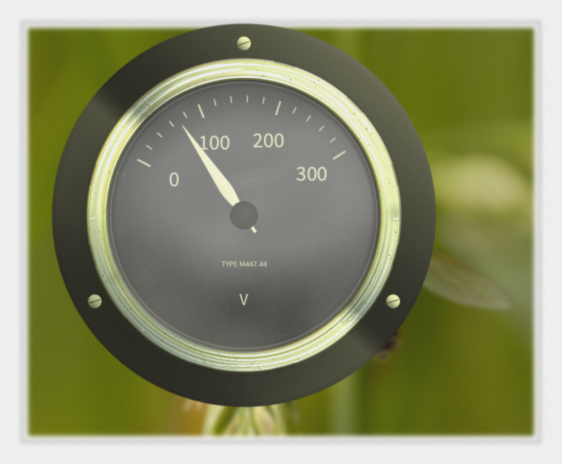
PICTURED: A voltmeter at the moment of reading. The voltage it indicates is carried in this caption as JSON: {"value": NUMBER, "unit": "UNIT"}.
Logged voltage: {"value": 70, "unit": "V"}
